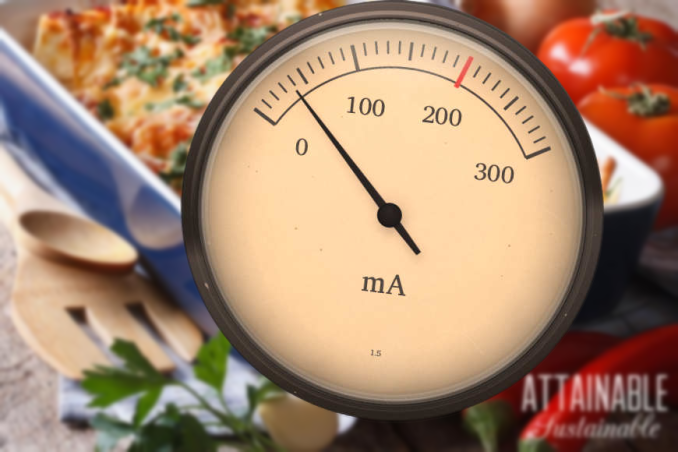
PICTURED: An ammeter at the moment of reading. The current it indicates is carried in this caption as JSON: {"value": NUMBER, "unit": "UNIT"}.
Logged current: {"value": 40, "unit": "mA"}
